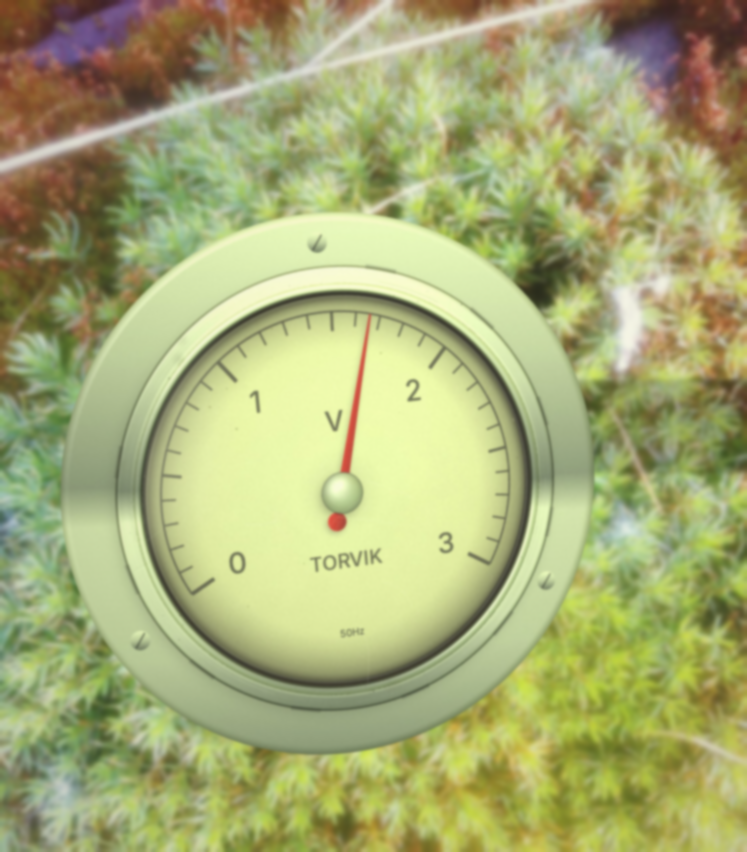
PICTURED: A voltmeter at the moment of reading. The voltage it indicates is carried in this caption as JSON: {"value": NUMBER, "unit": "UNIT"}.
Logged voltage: {"value": 1.65, "unit": "V"}
